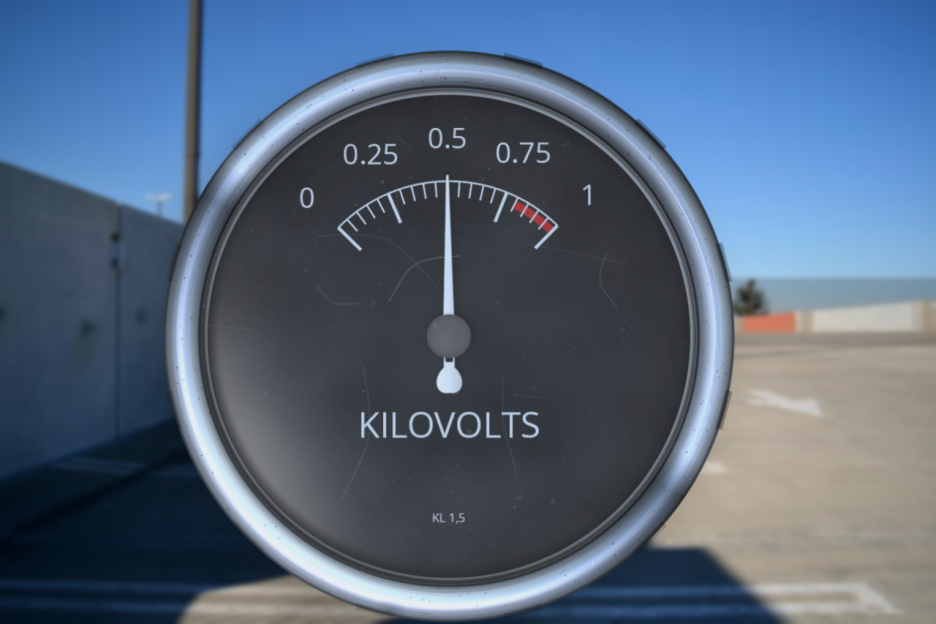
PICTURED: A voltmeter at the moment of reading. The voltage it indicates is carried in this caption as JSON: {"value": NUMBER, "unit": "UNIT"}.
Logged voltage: {"value": 0.5, "unit": "kV"}
